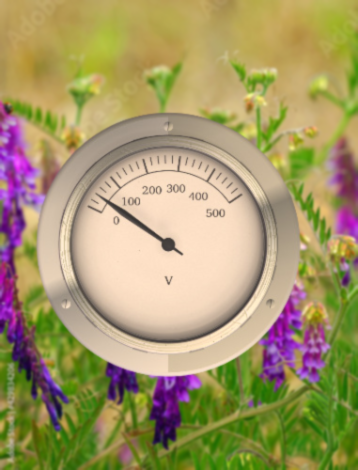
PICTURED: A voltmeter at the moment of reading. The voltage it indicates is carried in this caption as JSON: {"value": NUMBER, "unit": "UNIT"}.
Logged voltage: {"value": 40, "unit": "V"}
